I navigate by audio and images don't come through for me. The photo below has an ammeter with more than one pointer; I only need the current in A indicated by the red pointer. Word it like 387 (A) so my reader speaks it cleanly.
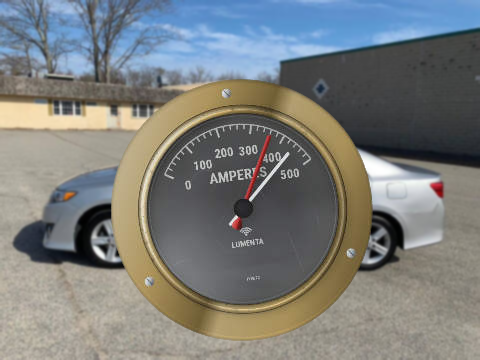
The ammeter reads 360 (A)
